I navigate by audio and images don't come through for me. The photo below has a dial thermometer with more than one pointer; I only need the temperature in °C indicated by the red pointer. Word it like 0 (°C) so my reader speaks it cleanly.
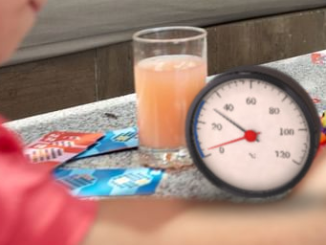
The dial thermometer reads 4 (°C)
